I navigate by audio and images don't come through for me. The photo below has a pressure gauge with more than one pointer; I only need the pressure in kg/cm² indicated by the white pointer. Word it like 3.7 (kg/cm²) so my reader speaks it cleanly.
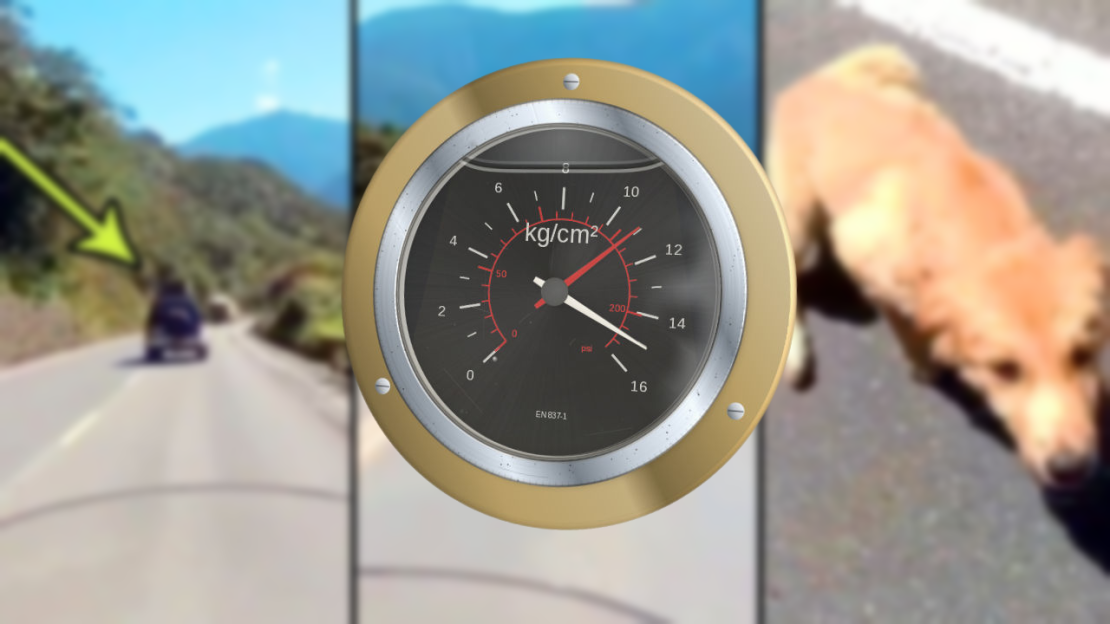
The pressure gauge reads 15 (kg/cm²)
